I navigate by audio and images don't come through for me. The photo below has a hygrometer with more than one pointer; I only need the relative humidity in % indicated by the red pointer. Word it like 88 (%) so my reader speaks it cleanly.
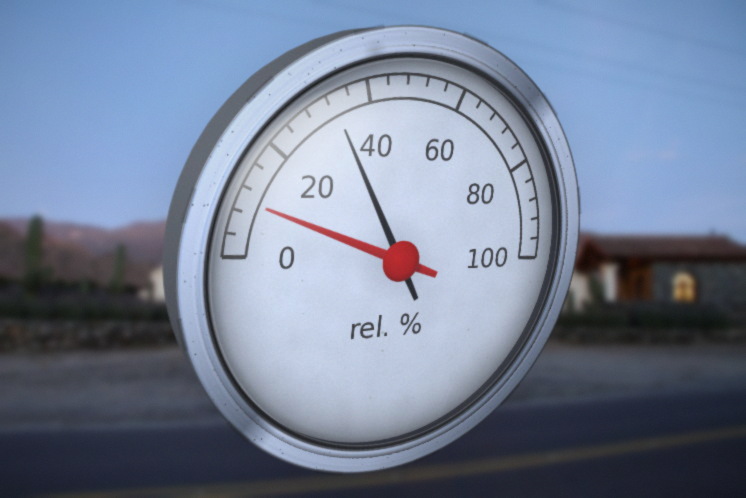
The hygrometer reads 10 (%)
